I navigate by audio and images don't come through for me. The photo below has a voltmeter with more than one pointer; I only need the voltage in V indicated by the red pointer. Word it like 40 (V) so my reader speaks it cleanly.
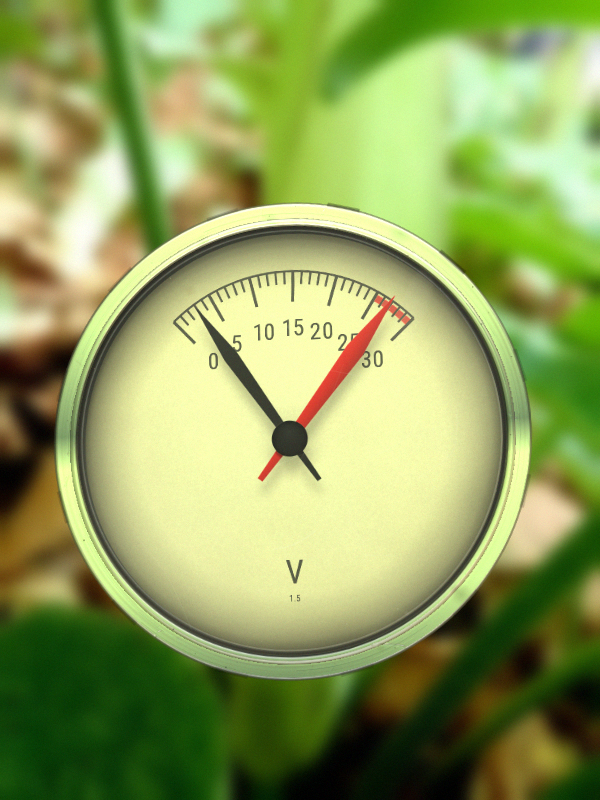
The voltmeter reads 27 (V)
